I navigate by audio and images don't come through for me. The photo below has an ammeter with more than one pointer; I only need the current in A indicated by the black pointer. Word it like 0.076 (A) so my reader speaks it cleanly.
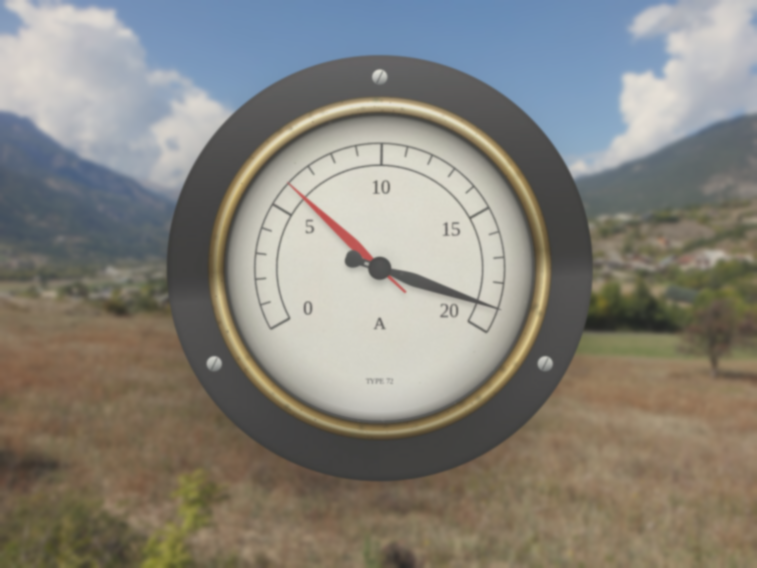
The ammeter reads 19 (A)
